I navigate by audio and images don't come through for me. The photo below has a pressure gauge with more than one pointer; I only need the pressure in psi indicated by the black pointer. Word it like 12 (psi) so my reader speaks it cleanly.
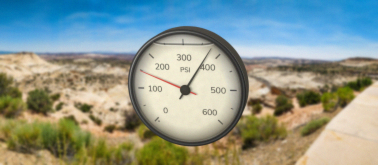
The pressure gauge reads 375 (psi)
